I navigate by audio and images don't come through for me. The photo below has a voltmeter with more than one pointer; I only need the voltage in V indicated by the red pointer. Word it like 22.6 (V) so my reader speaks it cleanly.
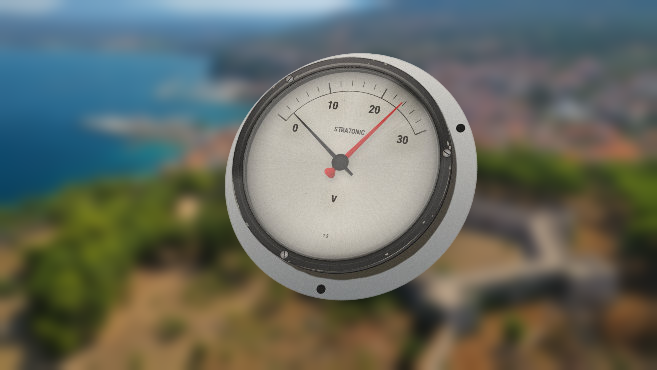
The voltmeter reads 24 (V)
